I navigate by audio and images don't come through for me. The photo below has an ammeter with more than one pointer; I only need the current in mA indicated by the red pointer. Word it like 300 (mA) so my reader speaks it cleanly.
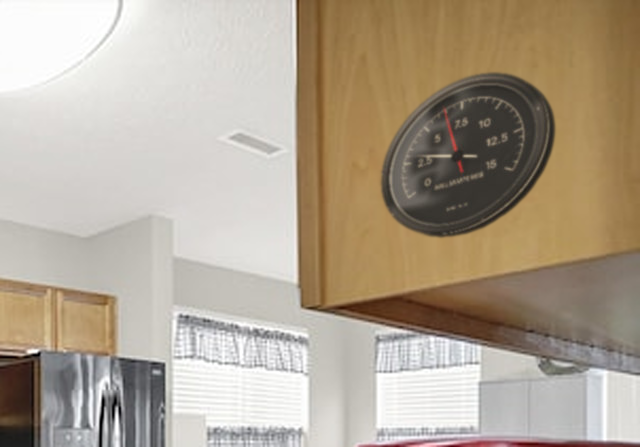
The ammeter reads 6.5 (mA)
